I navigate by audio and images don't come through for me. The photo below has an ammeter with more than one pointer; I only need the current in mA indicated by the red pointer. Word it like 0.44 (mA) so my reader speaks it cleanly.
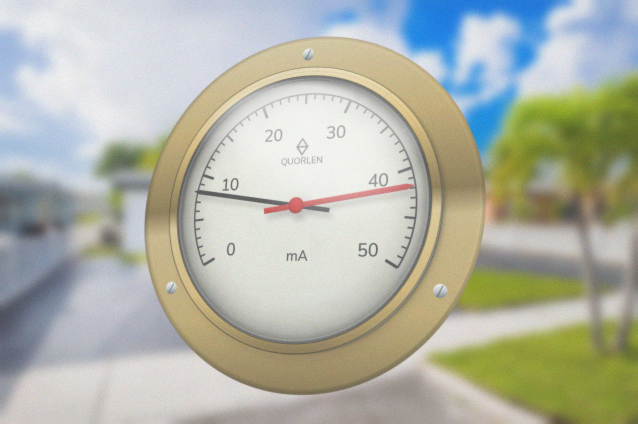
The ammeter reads 42 (mA)
